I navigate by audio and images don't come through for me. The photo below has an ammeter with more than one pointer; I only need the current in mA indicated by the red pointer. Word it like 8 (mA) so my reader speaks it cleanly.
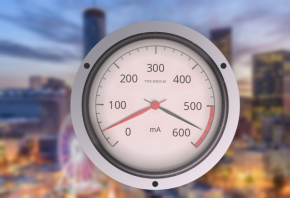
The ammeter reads 40 (mA)
